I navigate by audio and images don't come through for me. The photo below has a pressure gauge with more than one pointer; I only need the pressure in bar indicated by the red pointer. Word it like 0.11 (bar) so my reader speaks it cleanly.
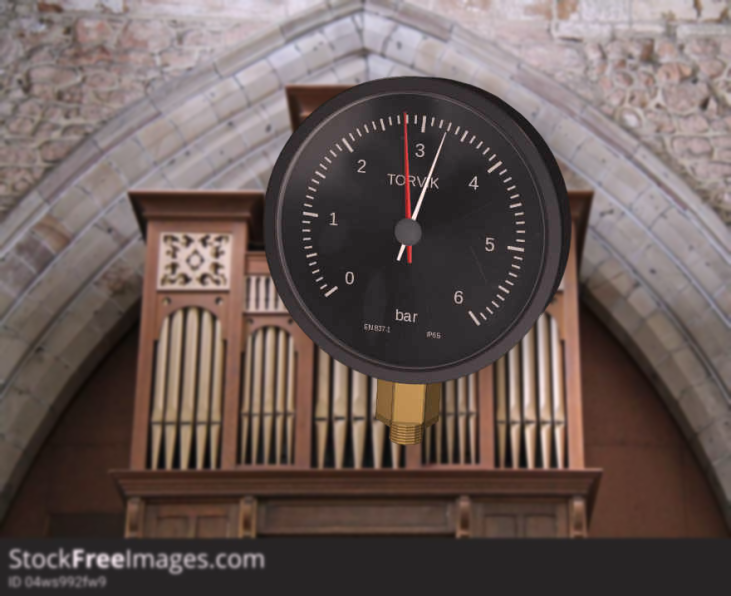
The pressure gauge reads 2.8 (bar)
